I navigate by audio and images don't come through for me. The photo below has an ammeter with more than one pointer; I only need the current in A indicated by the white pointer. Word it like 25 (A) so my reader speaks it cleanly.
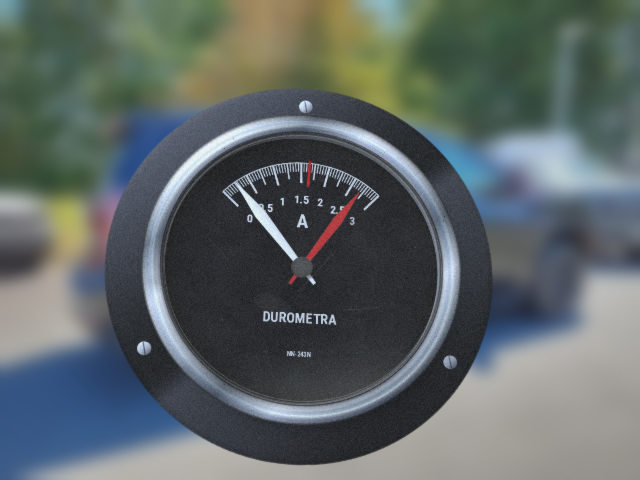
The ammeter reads 0.25 (A)
